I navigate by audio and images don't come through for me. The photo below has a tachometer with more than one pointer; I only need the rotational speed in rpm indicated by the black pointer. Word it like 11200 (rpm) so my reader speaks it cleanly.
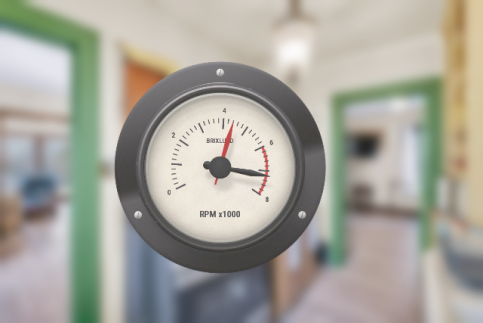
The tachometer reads 7200 (rpm)
